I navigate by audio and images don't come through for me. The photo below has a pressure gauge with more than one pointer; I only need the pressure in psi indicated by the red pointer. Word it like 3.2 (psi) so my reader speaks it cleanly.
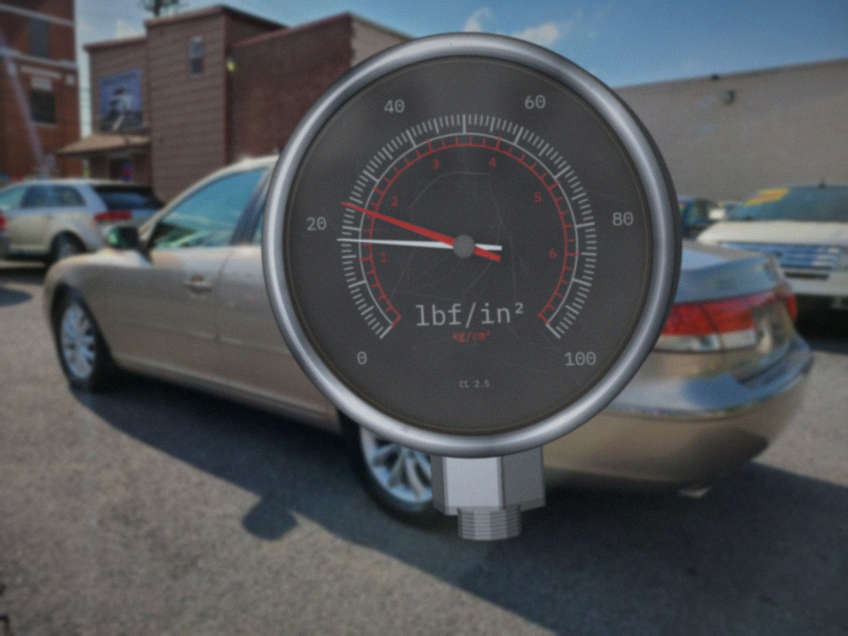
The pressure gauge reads 24 (psi)
